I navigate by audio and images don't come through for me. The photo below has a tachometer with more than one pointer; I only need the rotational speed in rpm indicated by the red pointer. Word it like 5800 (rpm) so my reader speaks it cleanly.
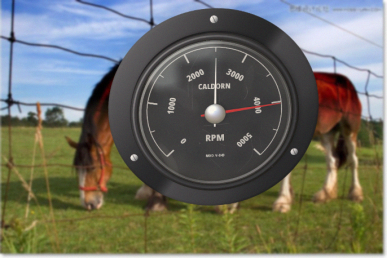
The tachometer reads 4000 (rpm)
